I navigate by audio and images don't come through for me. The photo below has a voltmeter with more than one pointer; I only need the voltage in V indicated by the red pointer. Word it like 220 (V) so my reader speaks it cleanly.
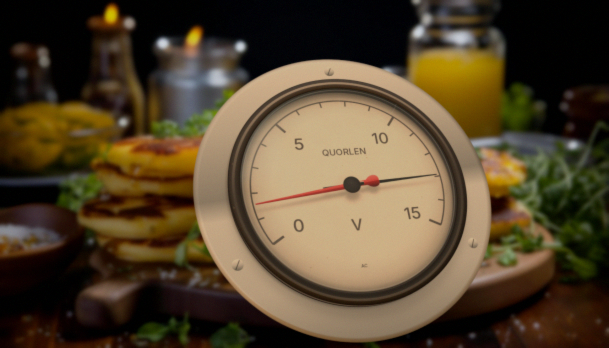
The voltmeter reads 1.5 (V)
